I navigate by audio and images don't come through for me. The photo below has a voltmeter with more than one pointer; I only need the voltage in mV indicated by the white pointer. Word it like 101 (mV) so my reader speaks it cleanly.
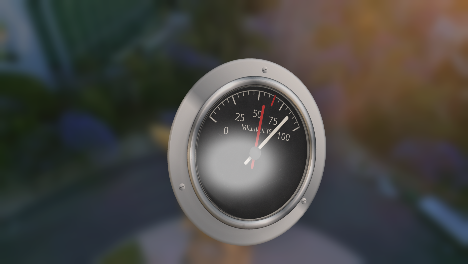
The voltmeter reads 85 (mV)
